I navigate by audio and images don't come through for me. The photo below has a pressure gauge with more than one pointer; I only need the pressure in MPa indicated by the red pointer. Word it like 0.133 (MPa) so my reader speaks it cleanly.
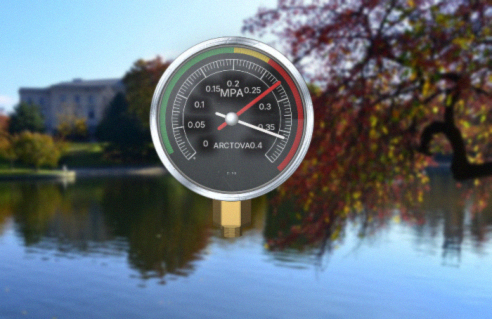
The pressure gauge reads 0.275 (MPa)
